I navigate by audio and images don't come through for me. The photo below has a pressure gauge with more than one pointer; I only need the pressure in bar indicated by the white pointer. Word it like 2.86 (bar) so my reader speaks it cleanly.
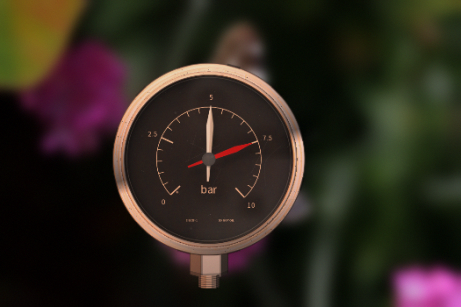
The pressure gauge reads 5 (bar)
